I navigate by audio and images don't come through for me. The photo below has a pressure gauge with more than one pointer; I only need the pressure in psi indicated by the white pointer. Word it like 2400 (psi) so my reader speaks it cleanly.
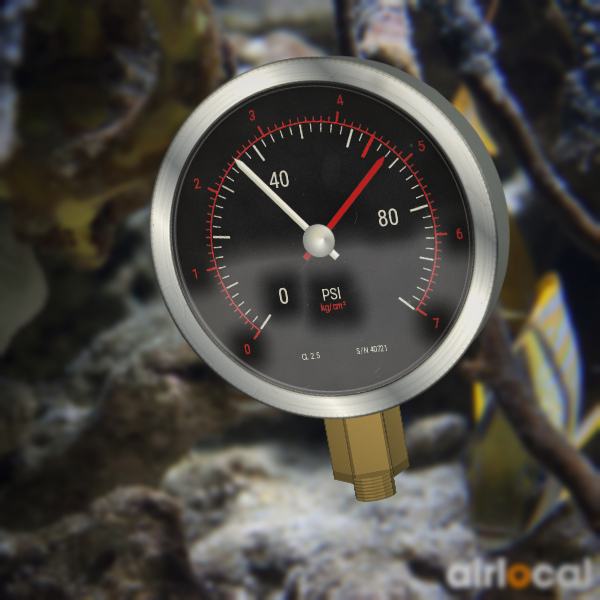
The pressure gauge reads 36 (psi)
